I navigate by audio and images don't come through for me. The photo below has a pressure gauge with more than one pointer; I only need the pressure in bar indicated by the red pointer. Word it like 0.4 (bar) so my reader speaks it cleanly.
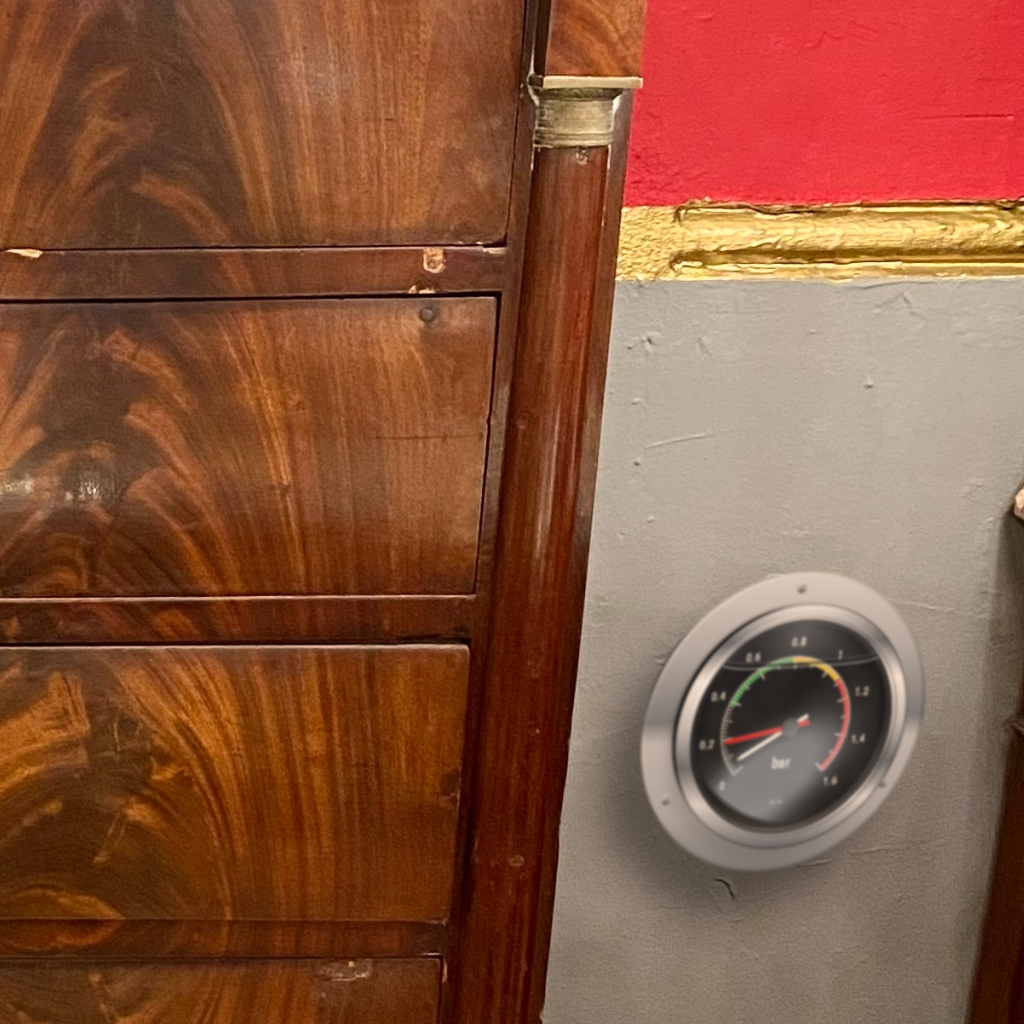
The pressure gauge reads 0.2 (bar)
